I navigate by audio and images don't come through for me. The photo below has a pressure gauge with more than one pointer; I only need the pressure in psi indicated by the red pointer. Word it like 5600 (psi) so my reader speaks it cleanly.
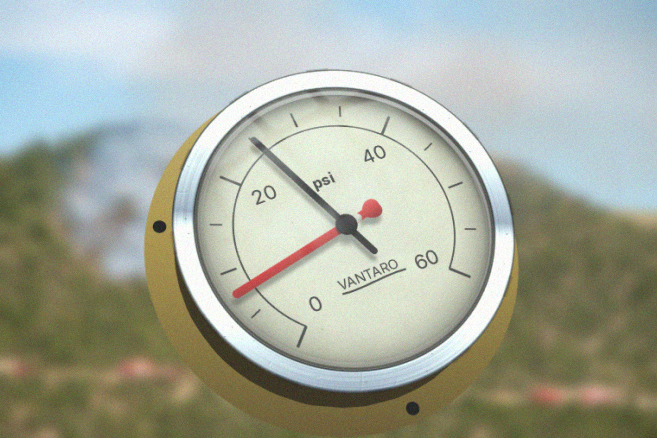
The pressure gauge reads 7.5 (psi)
